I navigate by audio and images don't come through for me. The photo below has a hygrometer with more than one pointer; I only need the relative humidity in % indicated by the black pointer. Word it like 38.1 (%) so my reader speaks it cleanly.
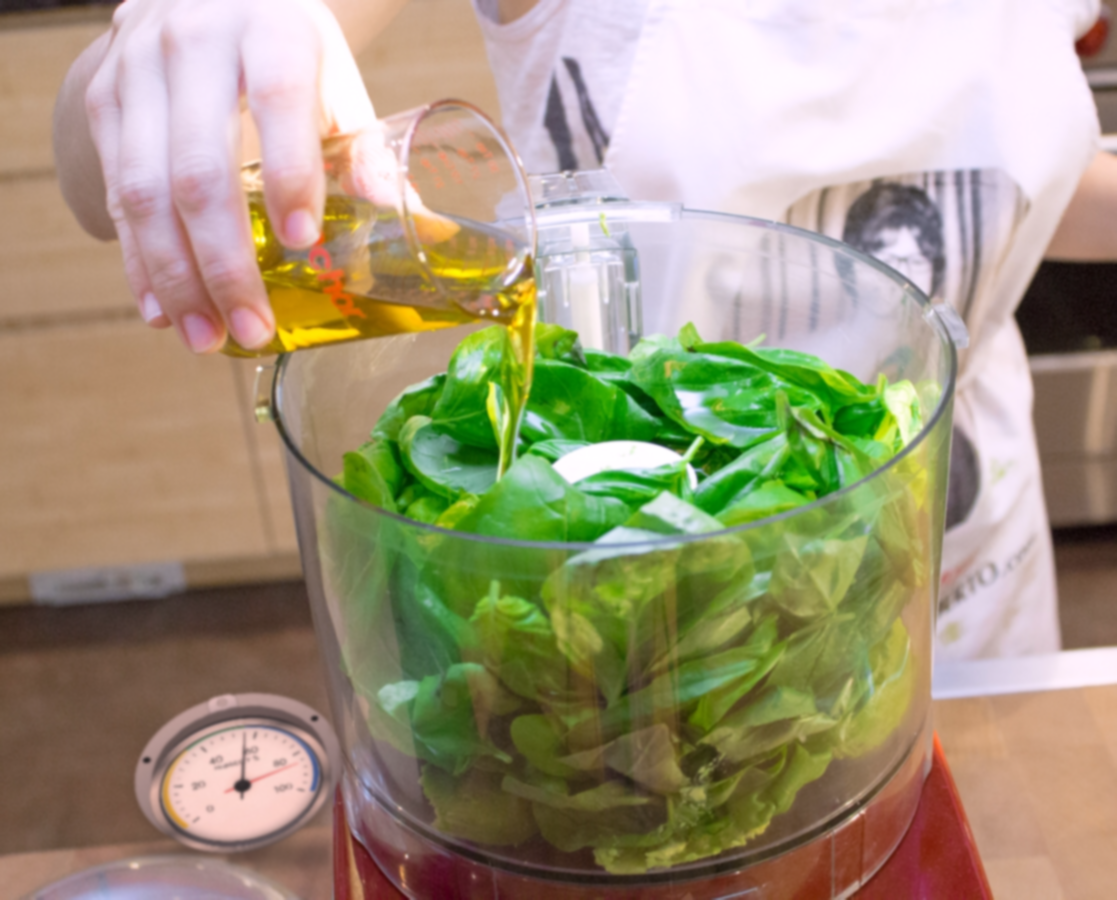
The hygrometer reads 56 (%)
